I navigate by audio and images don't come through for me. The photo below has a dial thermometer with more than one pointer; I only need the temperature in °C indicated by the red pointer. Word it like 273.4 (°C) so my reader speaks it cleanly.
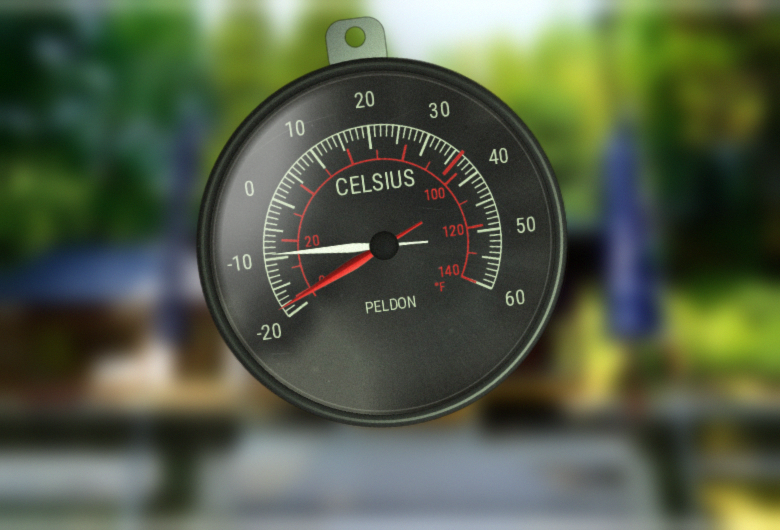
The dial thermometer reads -18 (°C)
